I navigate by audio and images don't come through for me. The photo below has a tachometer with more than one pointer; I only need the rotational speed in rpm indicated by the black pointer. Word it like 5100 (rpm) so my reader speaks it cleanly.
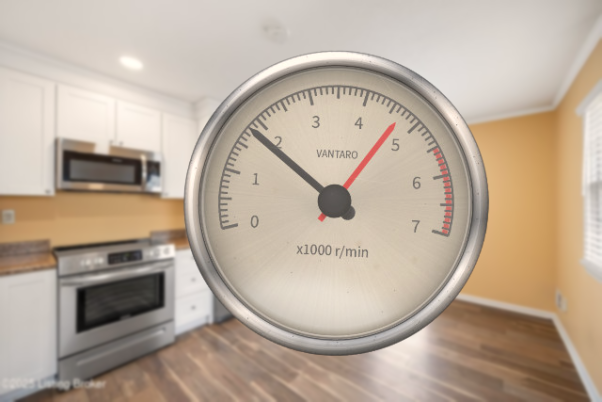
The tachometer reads 1800 (rpm)
